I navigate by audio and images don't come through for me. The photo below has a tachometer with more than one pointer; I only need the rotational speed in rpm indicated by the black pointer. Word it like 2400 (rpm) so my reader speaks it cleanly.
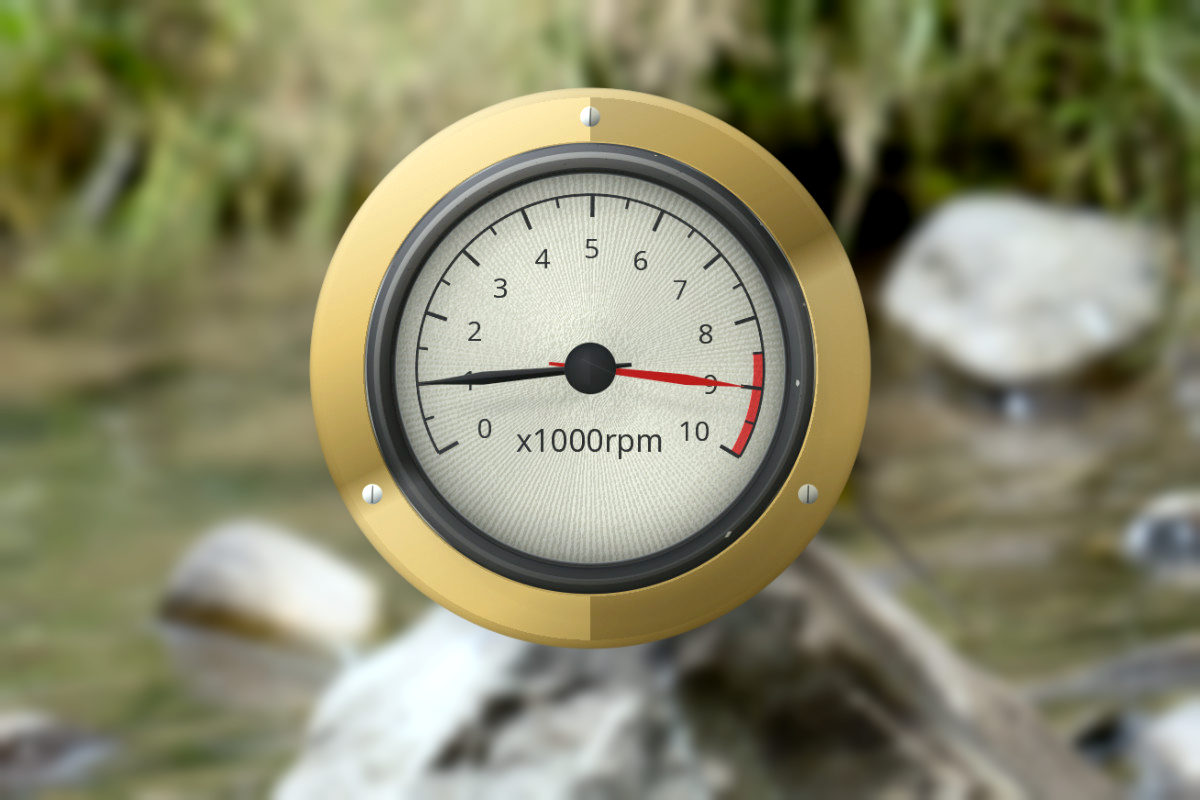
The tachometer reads 1000 (rpm)
